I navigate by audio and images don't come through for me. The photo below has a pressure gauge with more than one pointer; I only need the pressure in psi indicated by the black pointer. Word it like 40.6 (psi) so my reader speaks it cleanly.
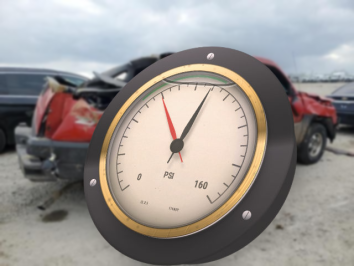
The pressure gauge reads 90 (psi)
